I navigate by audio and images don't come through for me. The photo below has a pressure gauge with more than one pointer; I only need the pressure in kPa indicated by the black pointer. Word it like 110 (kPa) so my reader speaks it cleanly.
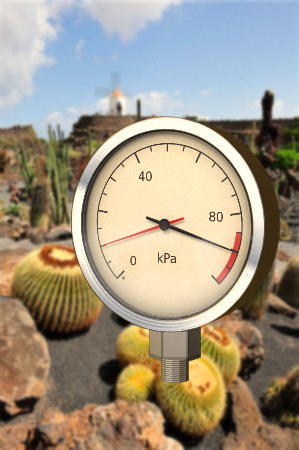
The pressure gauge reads 90 (kPa)
